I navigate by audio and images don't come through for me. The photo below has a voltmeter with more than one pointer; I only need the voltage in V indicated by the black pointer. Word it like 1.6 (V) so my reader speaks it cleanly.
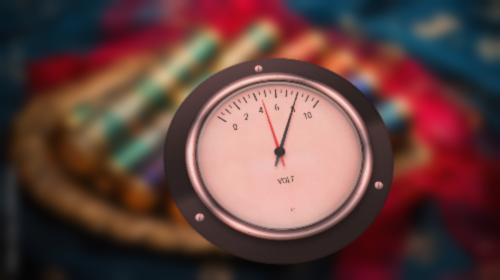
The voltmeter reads 8 (V)
